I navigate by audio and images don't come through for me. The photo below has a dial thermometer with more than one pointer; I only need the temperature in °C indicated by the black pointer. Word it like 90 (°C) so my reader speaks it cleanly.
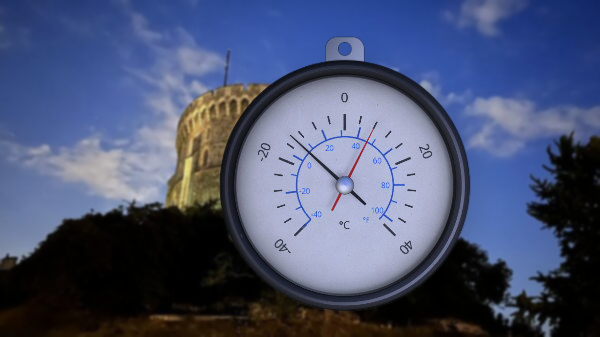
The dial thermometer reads -14 (°C)
